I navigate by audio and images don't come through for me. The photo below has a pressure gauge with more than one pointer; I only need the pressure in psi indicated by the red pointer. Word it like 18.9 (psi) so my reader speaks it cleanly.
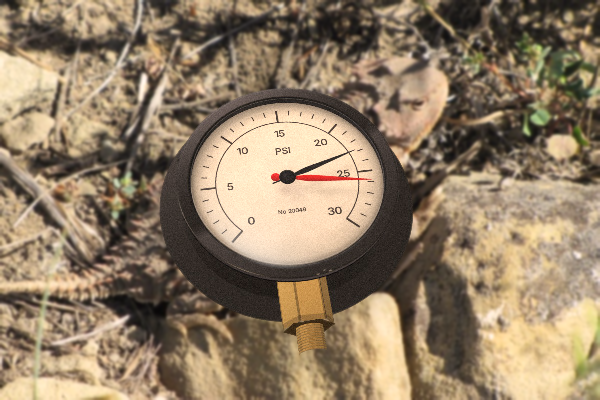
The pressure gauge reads 26 (psi)
